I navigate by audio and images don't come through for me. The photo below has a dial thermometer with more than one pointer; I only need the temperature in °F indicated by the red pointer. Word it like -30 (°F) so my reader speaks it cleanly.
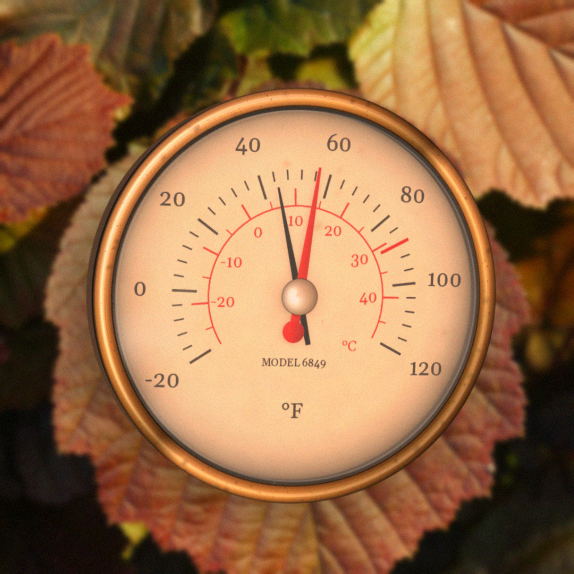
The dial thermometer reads 56 (°F)
